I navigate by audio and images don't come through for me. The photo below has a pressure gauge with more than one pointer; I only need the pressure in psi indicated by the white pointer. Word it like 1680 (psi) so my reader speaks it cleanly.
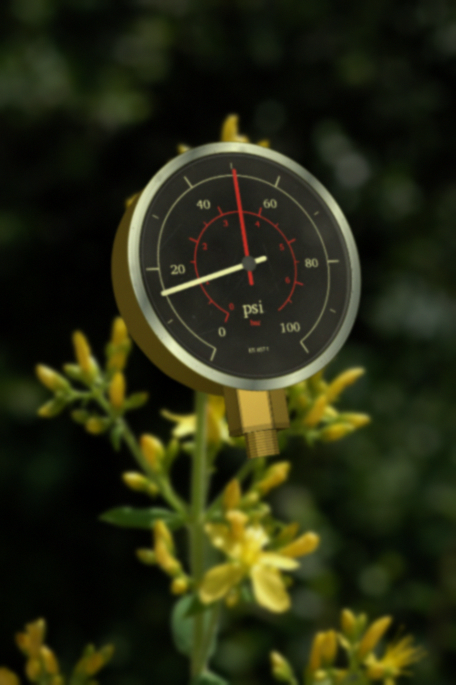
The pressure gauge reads 15 (psi)
